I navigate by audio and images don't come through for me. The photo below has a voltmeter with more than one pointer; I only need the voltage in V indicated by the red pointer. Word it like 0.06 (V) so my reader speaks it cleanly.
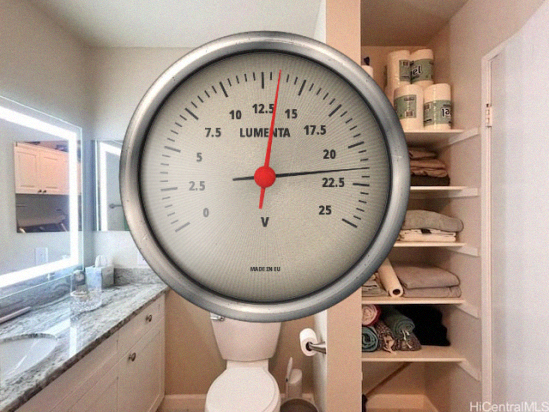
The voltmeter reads 13.5 (V)
